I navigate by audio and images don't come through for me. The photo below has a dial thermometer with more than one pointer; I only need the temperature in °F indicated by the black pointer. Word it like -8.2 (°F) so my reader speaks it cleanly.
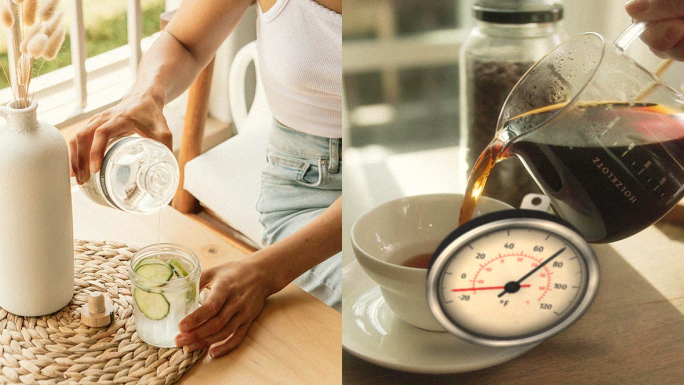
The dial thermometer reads 70 (°F)
